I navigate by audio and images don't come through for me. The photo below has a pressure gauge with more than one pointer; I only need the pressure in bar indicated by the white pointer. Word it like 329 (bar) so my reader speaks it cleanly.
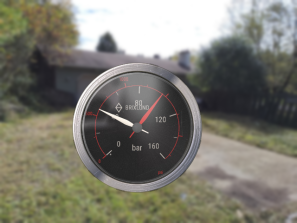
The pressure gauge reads 40 (bar)
